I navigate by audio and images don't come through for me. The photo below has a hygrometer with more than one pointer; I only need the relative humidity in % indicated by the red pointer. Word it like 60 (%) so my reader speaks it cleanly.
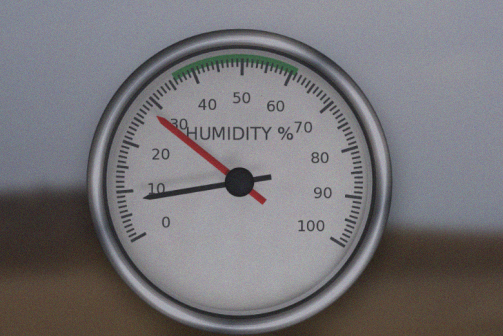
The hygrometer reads 28 (%)
